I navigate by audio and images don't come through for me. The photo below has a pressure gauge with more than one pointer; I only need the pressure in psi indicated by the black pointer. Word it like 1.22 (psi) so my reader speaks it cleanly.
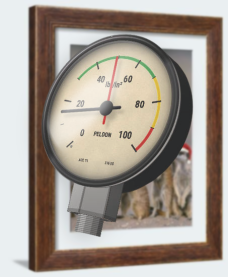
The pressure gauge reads 15 (psi)
